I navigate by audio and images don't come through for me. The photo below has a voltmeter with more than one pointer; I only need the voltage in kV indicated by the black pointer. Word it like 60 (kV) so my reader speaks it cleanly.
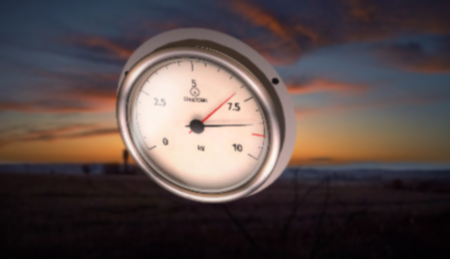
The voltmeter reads 8.5 (kV)
